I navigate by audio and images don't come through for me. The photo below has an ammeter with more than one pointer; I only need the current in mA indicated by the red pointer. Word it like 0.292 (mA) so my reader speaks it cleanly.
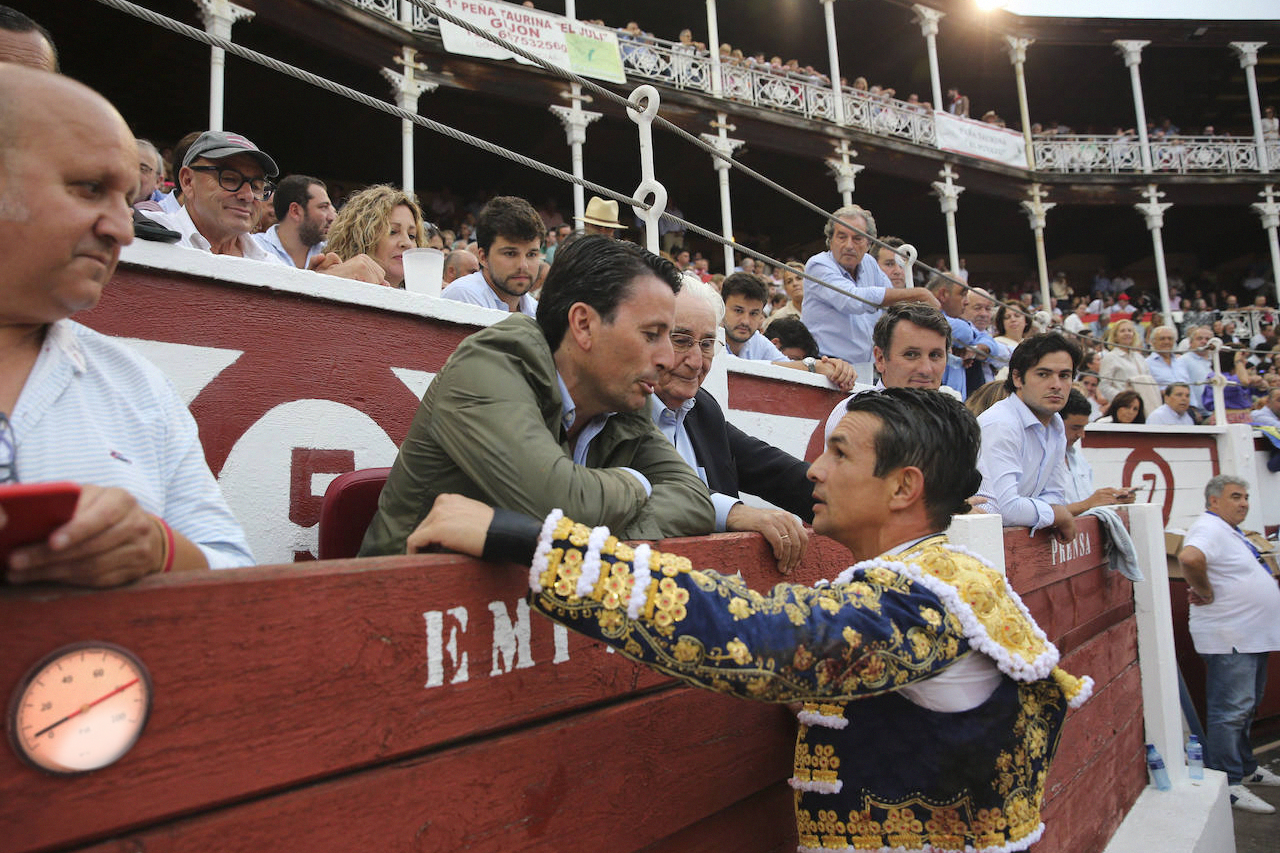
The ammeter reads 80 (mA)
